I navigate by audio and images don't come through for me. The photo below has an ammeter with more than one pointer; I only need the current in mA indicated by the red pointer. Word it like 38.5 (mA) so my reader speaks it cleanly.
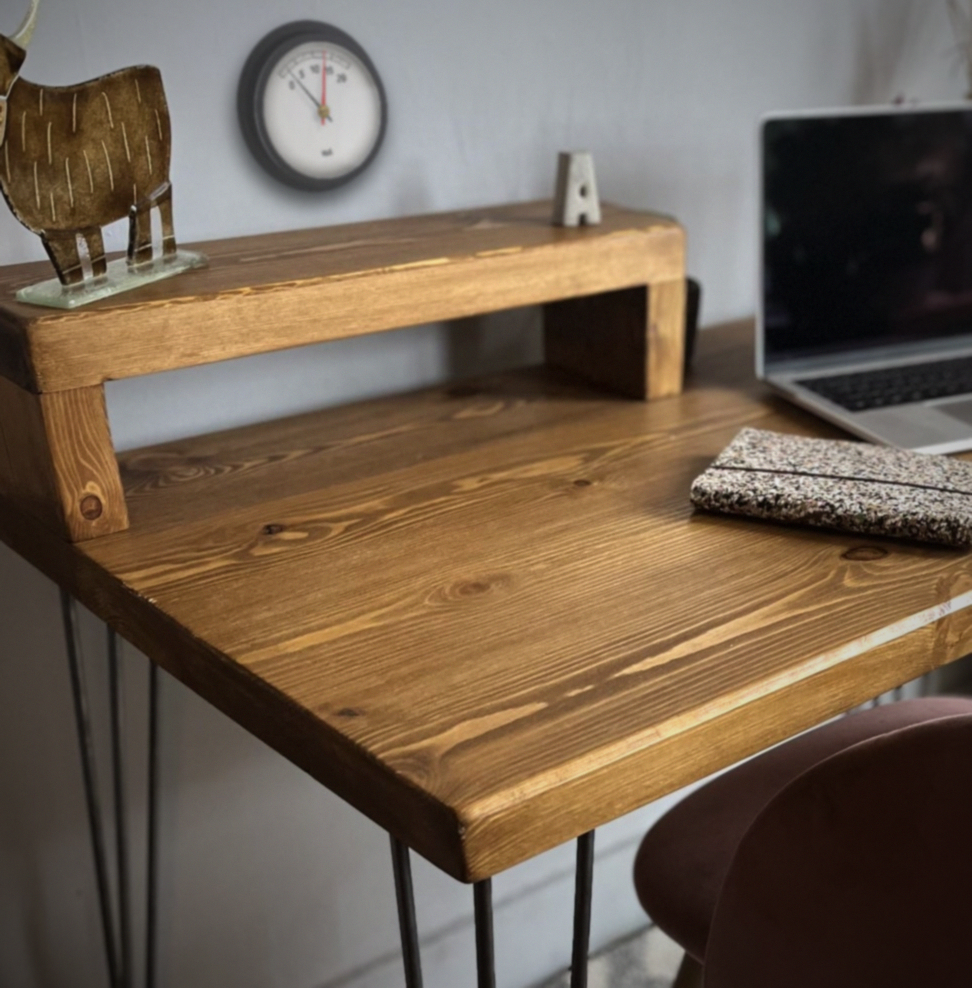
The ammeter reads 12.5 (mA)
